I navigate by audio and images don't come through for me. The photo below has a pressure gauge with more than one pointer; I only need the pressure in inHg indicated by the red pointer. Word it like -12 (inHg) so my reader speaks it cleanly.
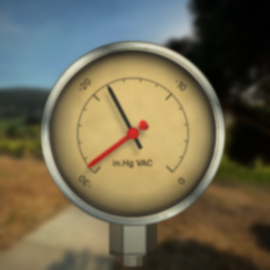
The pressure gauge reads -29 (inHg)
